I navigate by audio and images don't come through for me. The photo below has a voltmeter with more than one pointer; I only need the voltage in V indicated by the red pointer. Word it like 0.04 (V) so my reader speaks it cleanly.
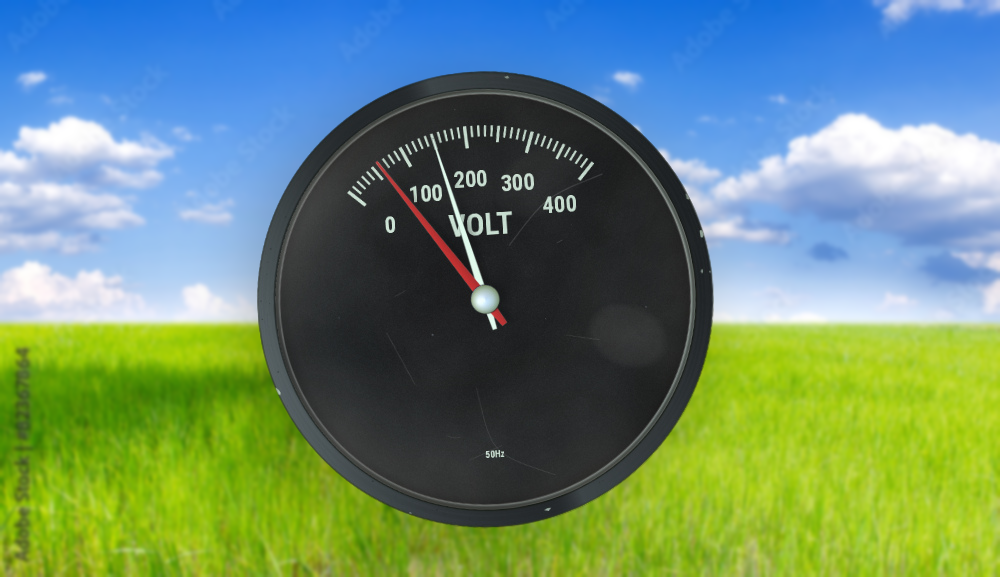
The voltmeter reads 60 (V)
